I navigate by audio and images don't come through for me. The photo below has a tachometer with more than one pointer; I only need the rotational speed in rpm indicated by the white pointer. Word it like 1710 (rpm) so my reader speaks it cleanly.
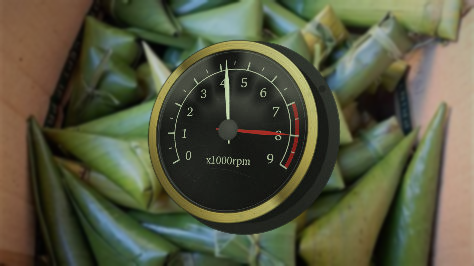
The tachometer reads 4250 (rpm)
